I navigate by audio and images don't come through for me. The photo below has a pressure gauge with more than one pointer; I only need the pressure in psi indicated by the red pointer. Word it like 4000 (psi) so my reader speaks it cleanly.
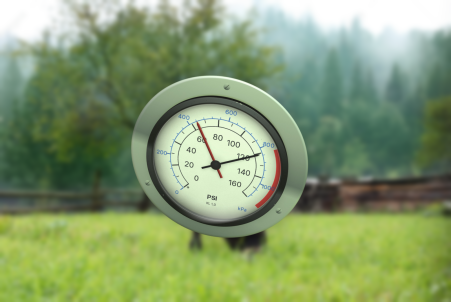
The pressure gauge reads 65 (psi)
